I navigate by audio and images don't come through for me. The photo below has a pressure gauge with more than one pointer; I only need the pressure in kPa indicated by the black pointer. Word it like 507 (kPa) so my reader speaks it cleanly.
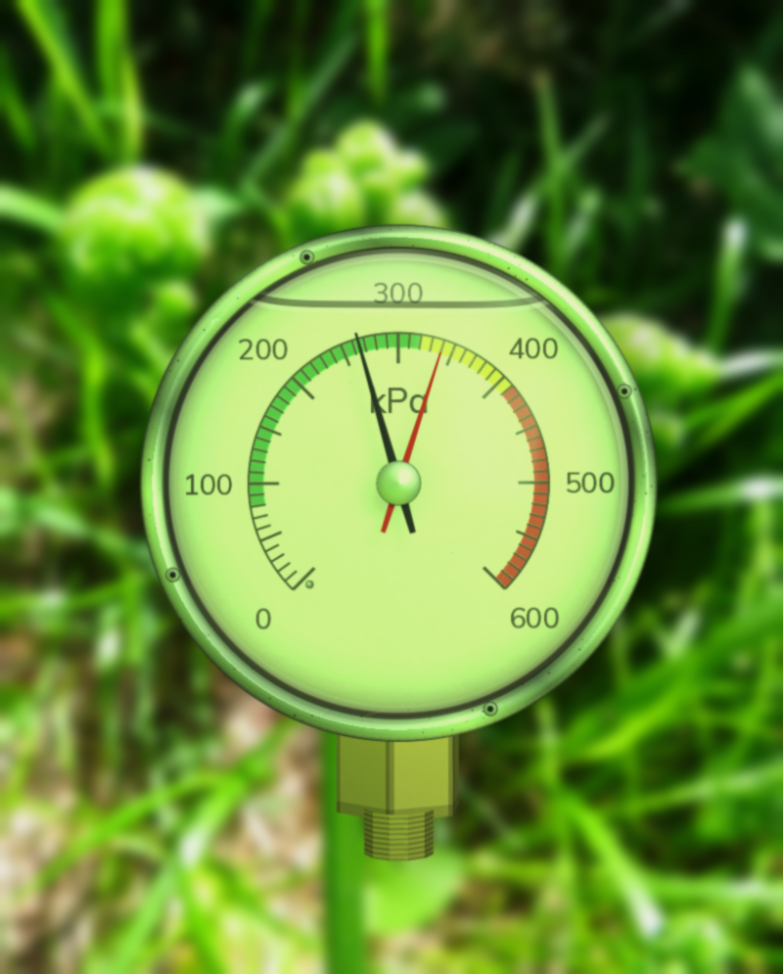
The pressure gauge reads 265 (kPa)
